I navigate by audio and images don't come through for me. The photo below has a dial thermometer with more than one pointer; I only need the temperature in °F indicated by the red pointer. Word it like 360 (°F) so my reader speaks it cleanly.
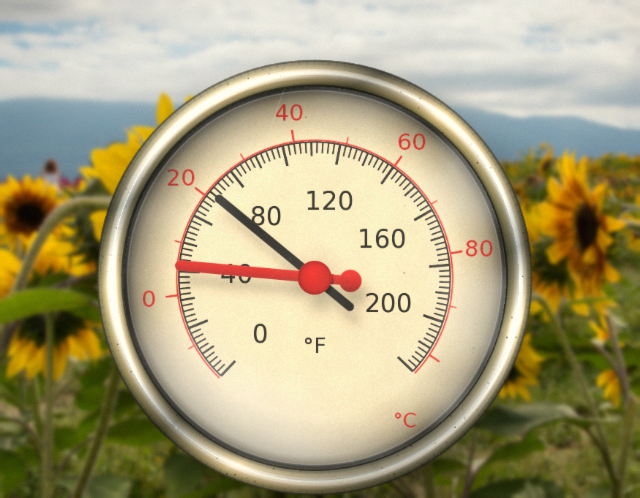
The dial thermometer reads 42 (°F)
